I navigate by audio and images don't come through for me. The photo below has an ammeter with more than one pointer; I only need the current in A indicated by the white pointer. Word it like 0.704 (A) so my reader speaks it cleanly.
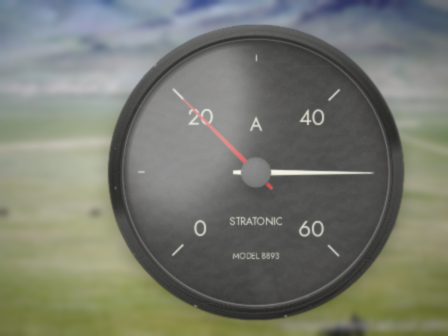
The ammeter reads 50 (A)
